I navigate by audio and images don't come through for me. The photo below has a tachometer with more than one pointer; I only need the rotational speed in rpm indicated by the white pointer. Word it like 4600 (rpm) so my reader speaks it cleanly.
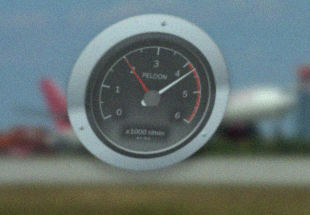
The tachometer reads 4250 (rpm)
